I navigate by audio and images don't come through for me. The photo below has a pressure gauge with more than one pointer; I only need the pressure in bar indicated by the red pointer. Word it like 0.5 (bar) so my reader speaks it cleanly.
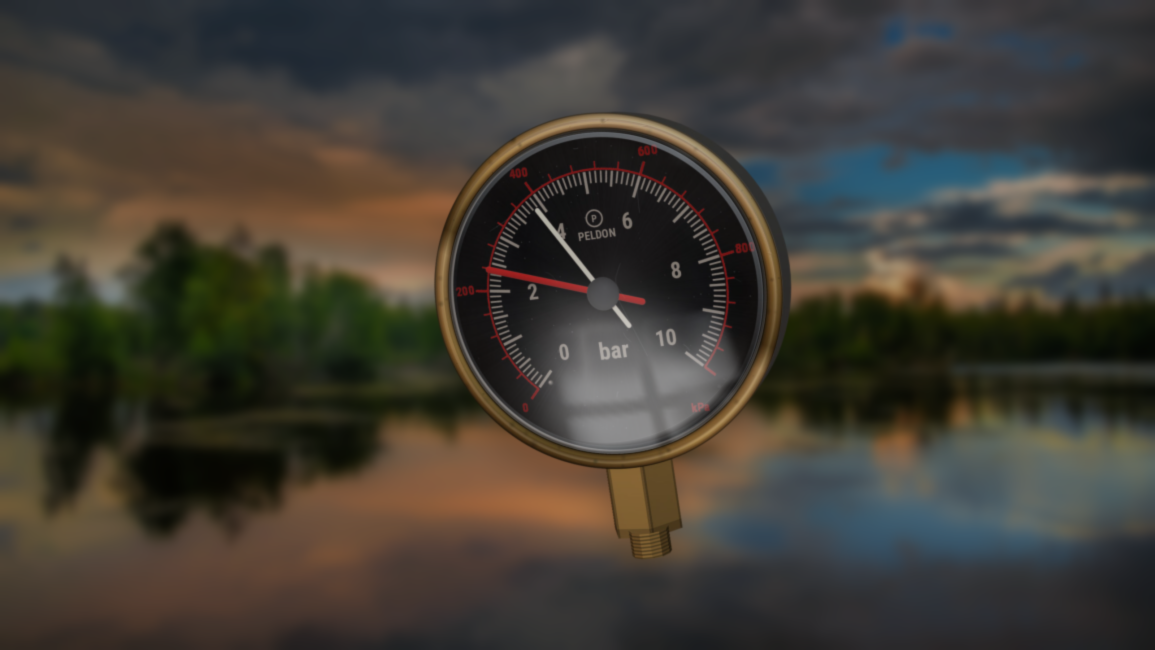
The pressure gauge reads 2.4 (bar)
